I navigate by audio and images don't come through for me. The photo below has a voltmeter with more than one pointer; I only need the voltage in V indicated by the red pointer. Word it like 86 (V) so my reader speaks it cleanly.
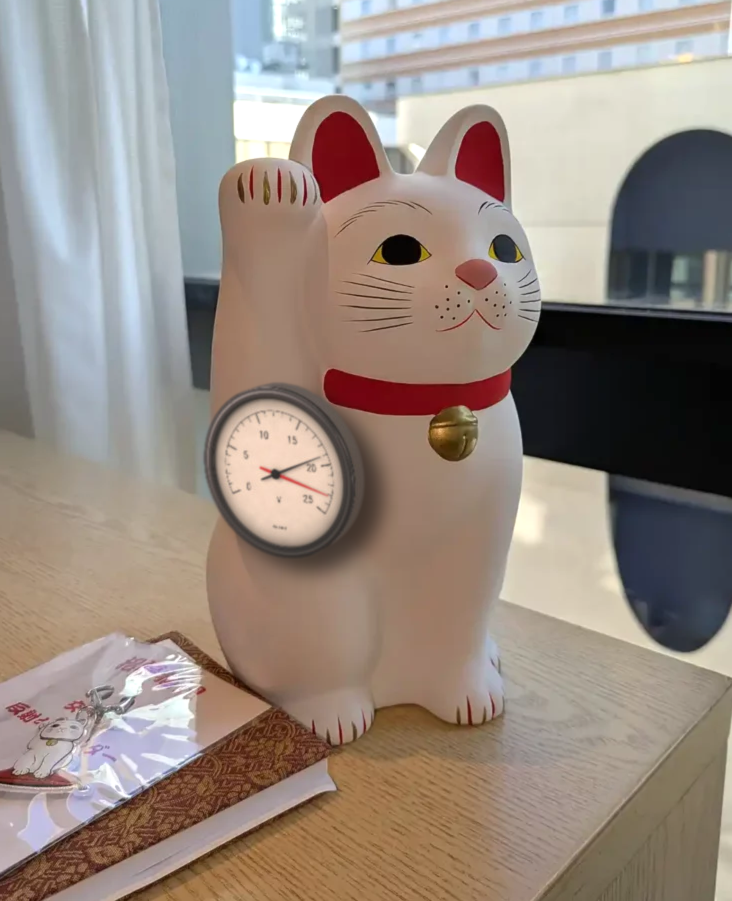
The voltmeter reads 23 (V)
